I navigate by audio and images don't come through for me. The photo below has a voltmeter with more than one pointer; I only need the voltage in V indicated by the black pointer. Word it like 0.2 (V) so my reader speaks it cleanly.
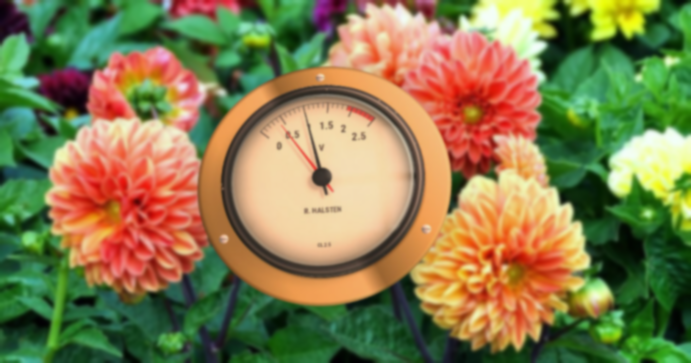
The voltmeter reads 1 (V)
